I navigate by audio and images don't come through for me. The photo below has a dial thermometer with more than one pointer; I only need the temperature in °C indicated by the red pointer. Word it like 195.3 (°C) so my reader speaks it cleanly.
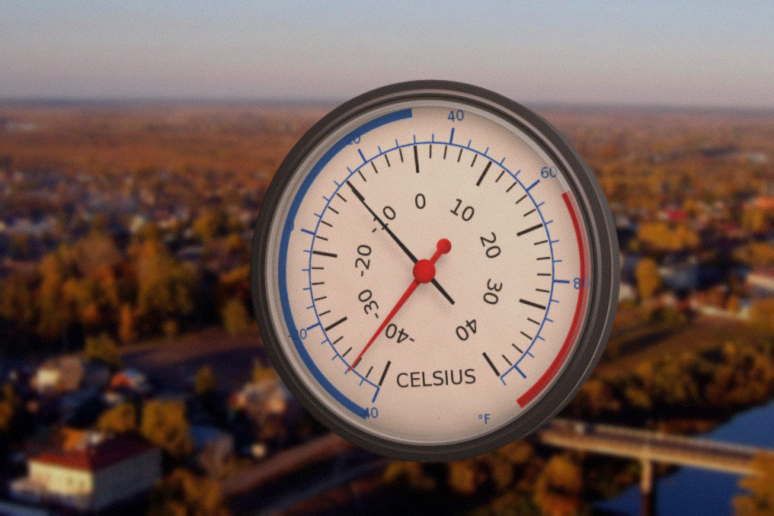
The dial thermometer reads -36 (°C)
